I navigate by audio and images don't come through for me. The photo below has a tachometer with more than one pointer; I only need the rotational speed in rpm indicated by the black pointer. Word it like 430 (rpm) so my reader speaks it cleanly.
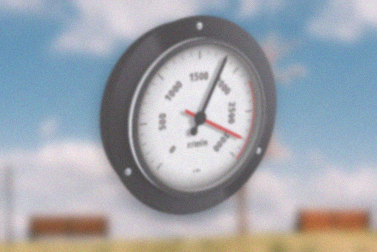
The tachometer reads 1800 (rpm)
